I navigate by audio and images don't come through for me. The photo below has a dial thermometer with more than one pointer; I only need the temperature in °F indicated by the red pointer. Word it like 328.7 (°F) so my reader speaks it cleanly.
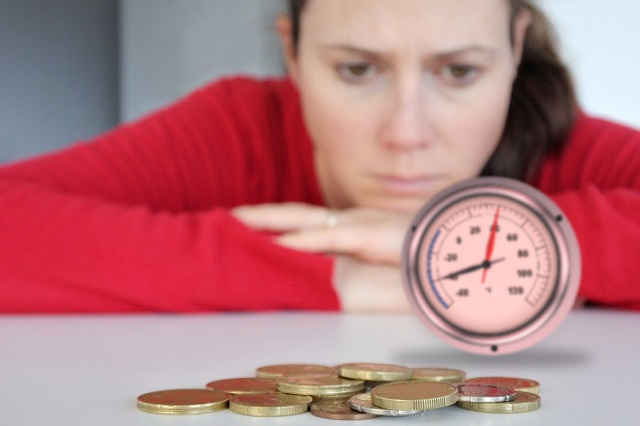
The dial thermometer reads 40 (°F)
